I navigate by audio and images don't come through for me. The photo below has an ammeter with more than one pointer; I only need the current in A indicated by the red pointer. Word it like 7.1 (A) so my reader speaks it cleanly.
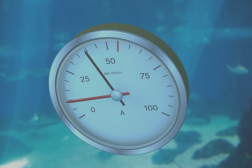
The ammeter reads 10 (A)
